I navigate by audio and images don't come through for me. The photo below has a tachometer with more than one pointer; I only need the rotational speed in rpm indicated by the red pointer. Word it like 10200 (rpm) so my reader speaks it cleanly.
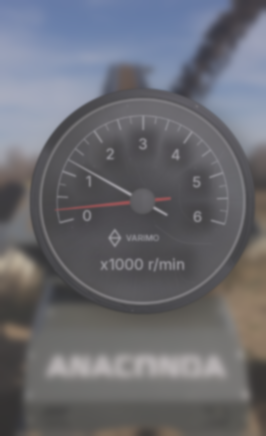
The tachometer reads 250 (rpm)
